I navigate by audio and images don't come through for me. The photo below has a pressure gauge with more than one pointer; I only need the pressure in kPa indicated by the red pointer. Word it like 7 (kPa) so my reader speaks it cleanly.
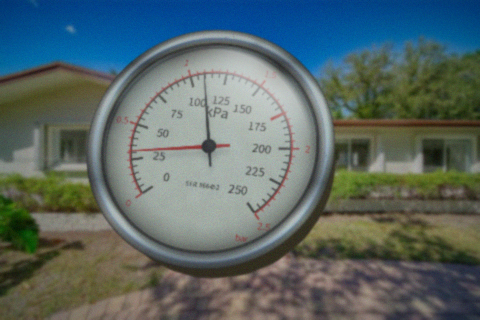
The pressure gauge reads 30 (kPa)
